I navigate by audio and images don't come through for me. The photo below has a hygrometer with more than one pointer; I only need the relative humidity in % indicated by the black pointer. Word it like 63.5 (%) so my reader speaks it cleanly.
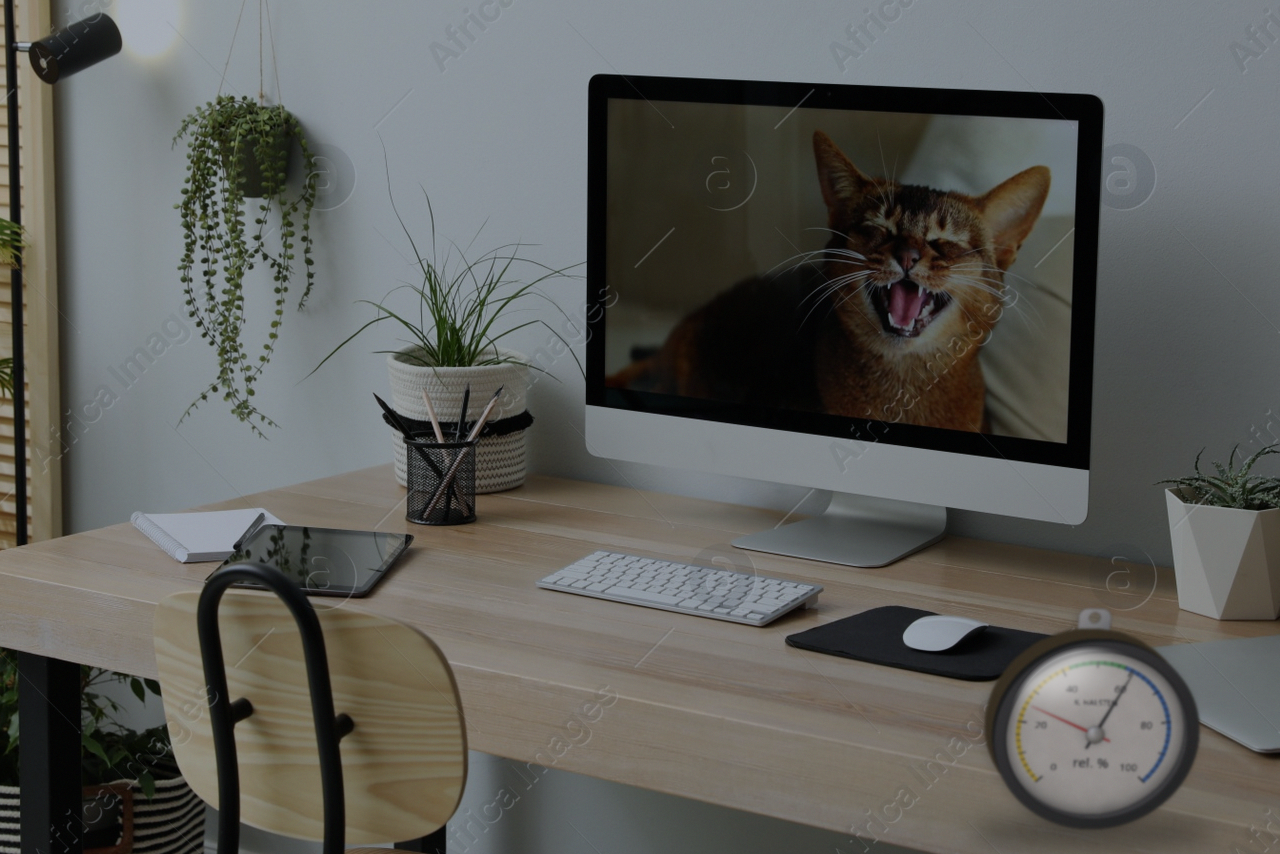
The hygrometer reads 60 (%)
